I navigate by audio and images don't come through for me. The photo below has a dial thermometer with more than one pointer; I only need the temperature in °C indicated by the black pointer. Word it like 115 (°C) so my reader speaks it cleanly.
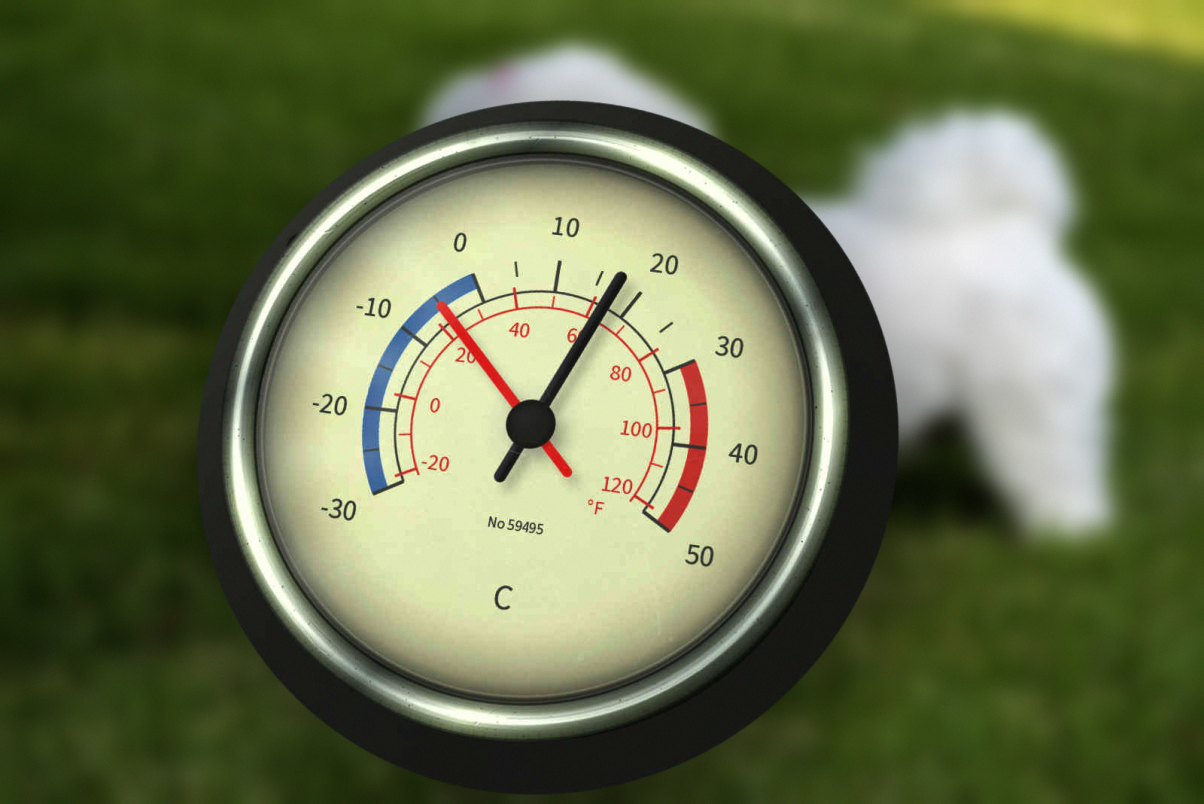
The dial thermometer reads 17.5 (°C)
